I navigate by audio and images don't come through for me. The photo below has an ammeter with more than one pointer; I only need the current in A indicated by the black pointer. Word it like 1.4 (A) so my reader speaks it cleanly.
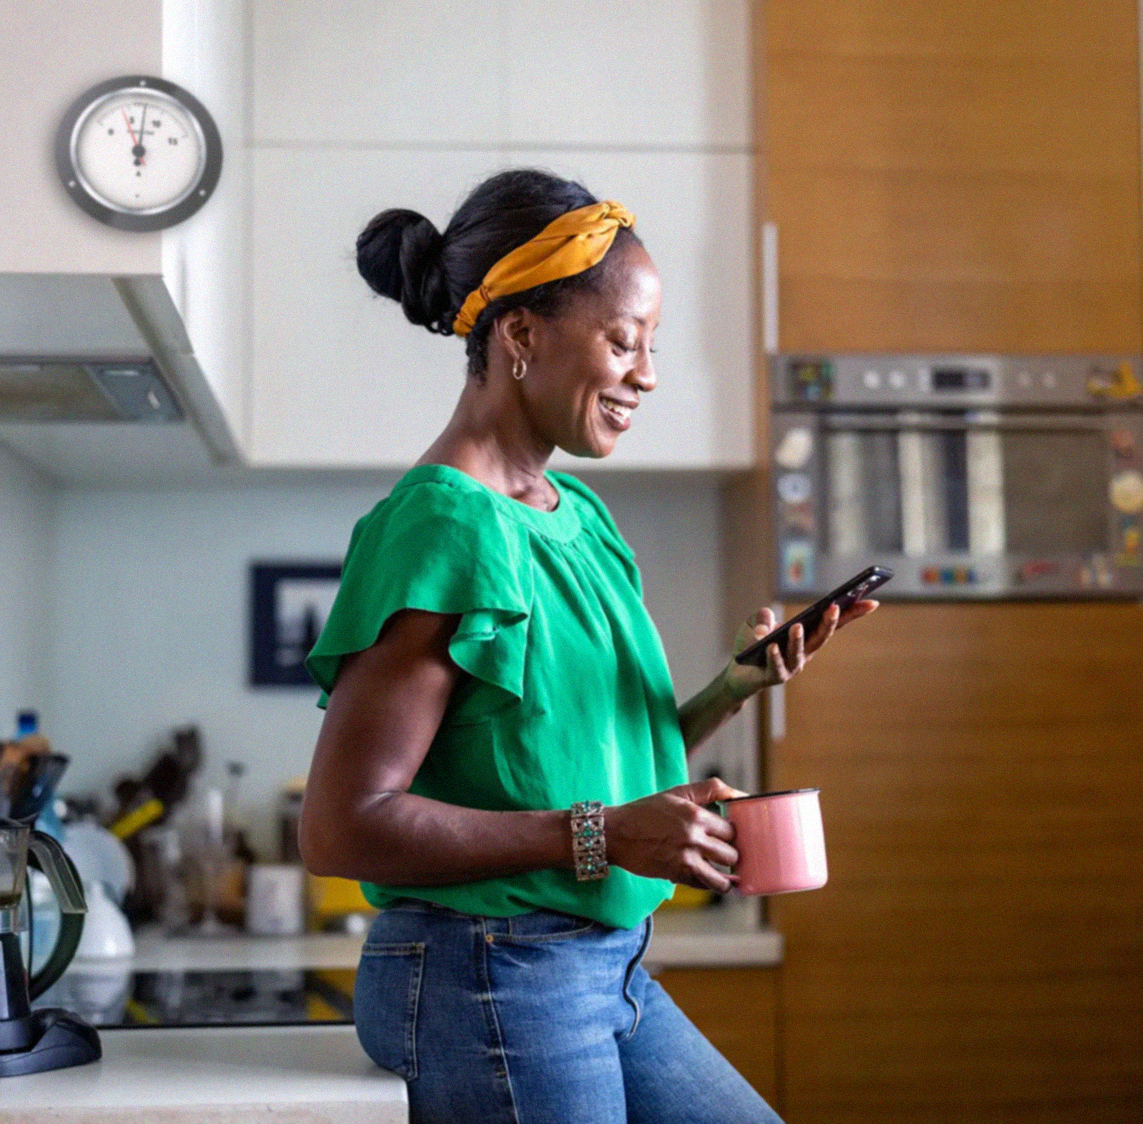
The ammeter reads 7.5 (A)
